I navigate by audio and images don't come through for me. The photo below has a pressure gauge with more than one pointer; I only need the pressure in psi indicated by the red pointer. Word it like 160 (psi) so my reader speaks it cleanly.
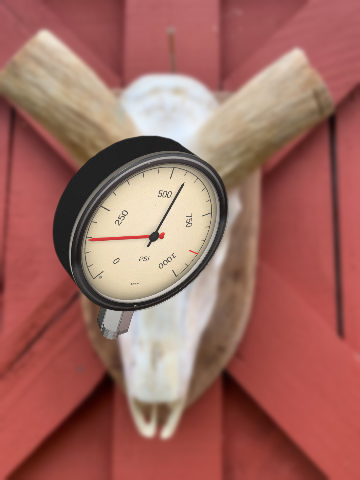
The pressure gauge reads 150 (psi)
